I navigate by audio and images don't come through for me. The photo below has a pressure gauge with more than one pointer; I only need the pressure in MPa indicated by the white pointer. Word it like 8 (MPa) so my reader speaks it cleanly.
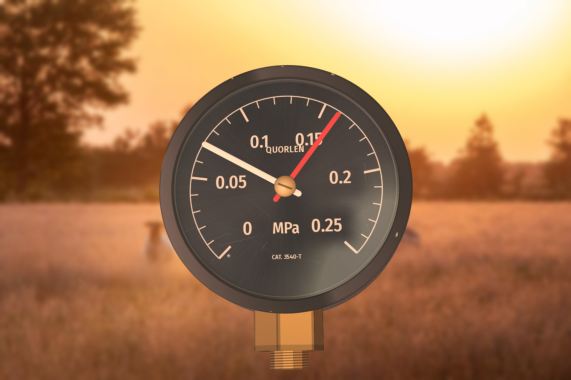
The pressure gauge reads 0.07 (MPa)
